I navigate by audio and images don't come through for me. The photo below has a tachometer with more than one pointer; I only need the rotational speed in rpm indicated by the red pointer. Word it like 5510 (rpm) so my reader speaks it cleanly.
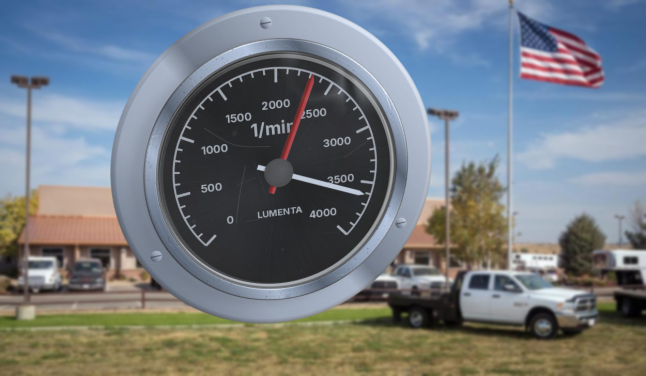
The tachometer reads 2300 (rpm)
